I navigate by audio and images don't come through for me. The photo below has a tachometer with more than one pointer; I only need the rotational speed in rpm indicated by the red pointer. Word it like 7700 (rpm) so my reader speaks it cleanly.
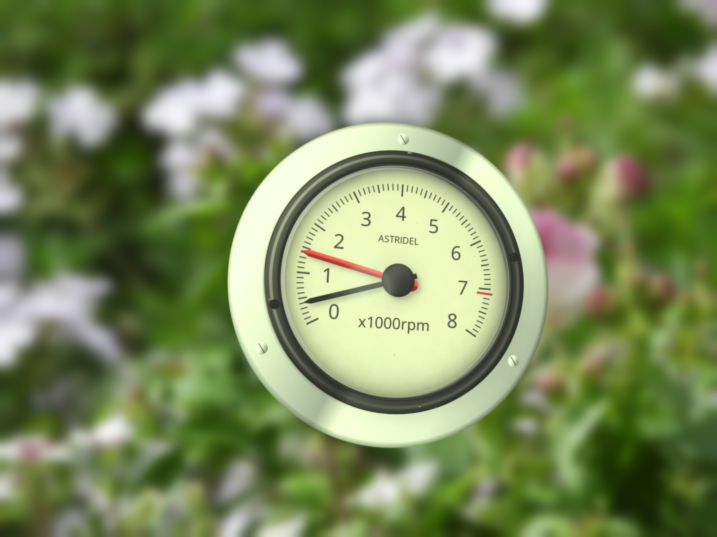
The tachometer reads 1400 (rpm)
